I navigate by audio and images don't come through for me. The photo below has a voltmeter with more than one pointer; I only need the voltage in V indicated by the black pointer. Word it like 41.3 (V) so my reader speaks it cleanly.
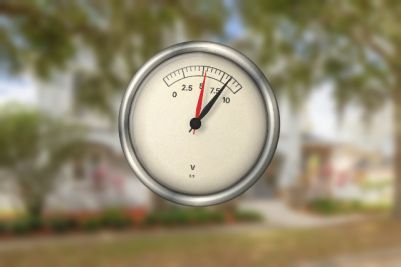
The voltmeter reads 8.5 (V)
